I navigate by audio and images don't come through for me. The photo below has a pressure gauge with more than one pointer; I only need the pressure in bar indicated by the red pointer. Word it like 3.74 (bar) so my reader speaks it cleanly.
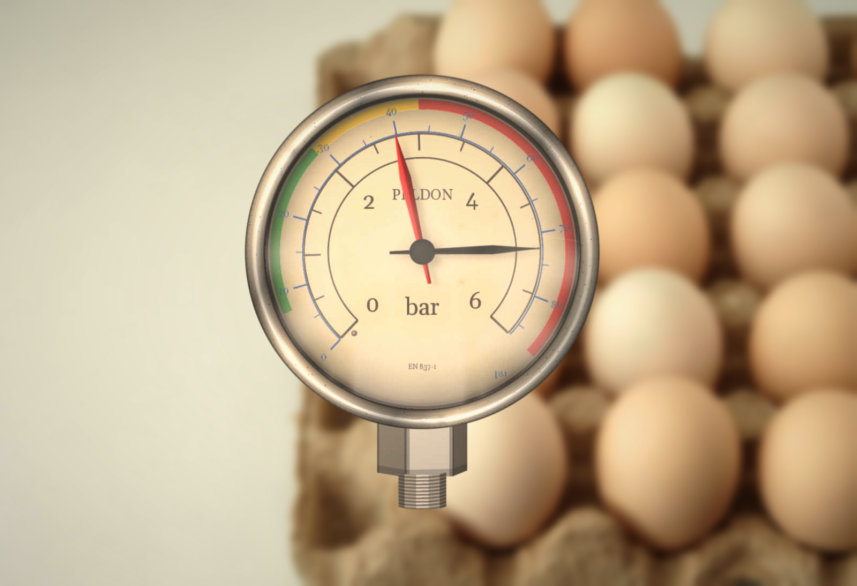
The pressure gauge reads 2.75 (bar)
